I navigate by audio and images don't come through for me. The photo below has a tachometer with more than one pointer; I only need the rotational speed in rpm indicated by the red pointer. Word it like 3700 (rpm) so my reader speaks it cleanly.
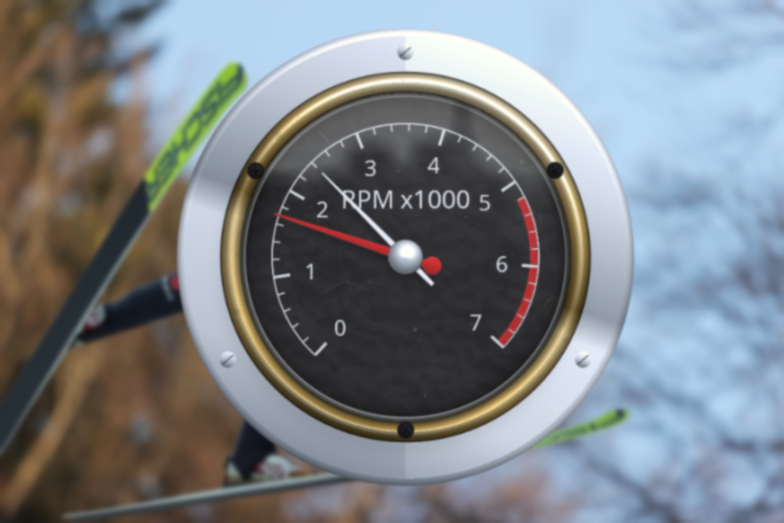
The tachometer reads 1700 (rpm)
